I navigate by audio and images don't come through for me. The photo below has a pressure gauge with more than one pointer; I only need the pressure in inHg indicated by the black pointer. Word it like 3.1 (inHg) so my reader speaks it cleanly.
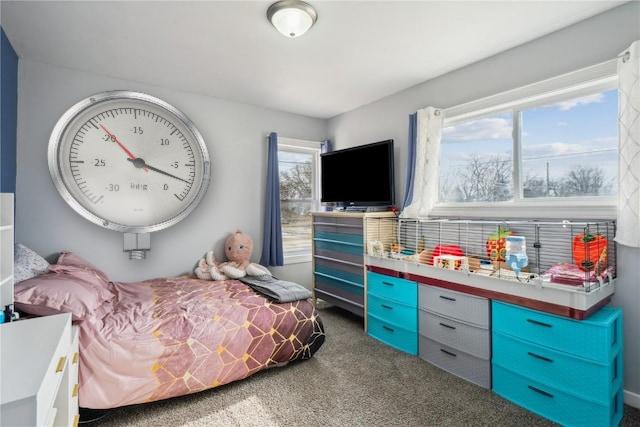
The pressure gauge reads -2.5 (inHg)
